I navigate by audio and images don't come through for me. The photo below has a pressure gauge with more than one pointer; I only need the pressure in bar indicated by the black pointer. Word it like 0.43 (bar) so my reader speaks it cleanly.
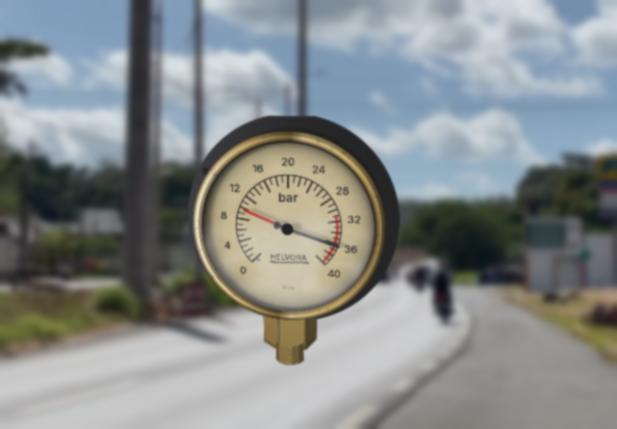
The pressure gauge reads 36 (bar)
